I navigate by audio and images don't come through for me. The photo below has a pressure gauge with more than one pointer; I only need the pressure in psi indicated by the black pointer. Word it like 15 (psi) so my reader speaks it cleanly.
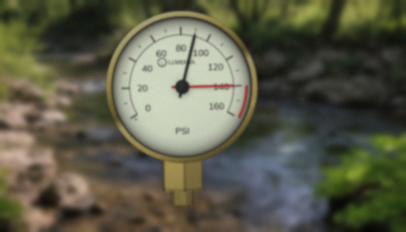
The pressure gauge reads 90 (psi)
